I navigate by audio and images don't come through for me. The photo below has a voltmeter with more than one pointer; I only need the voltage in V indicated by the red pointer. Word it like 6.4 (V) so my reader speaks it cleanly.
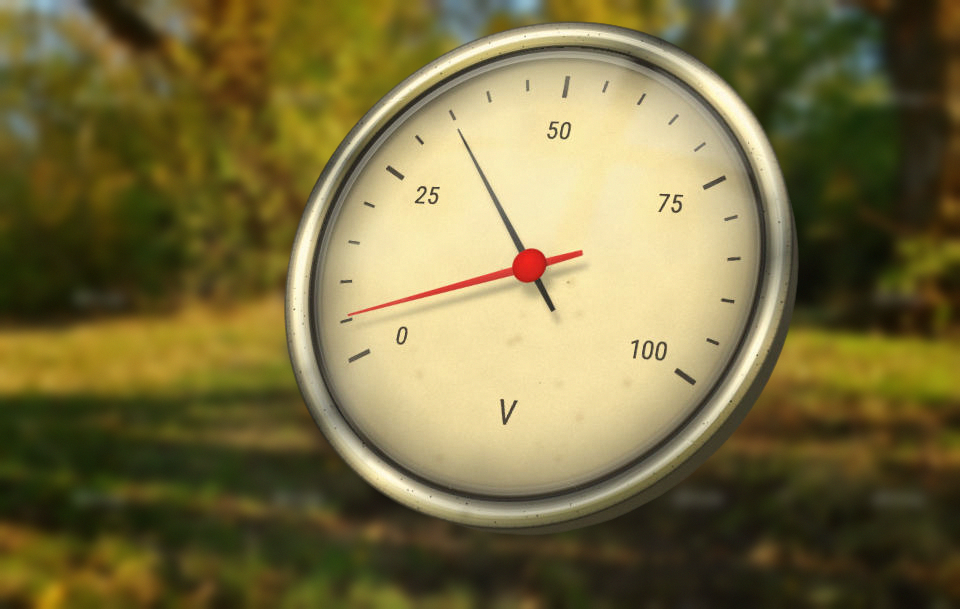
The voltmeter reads 5 (V)
